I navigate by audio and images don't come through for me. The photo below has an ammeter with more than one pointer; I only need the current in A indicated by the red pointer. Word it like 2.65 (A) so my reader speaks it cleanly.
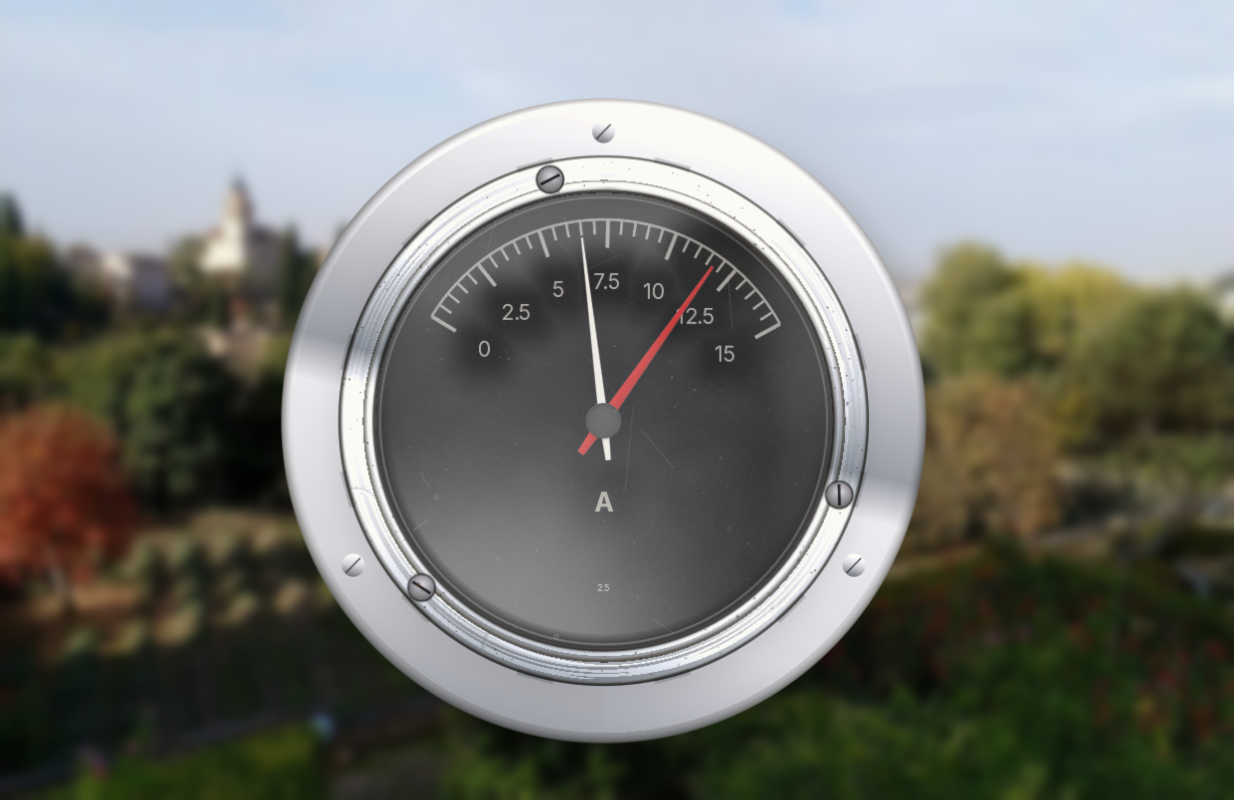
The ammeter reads 11.75 (A)
